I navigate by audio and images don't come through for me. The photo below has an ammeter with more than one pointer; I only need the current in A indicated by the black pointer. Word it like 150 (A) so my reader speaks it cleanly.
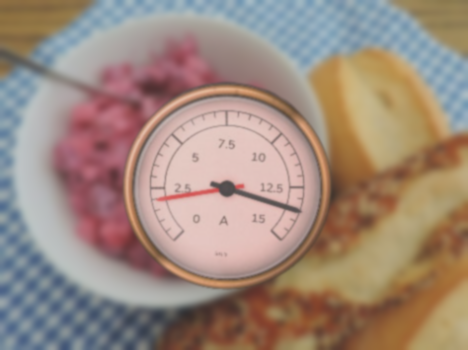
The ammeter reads 13.5 (A)
